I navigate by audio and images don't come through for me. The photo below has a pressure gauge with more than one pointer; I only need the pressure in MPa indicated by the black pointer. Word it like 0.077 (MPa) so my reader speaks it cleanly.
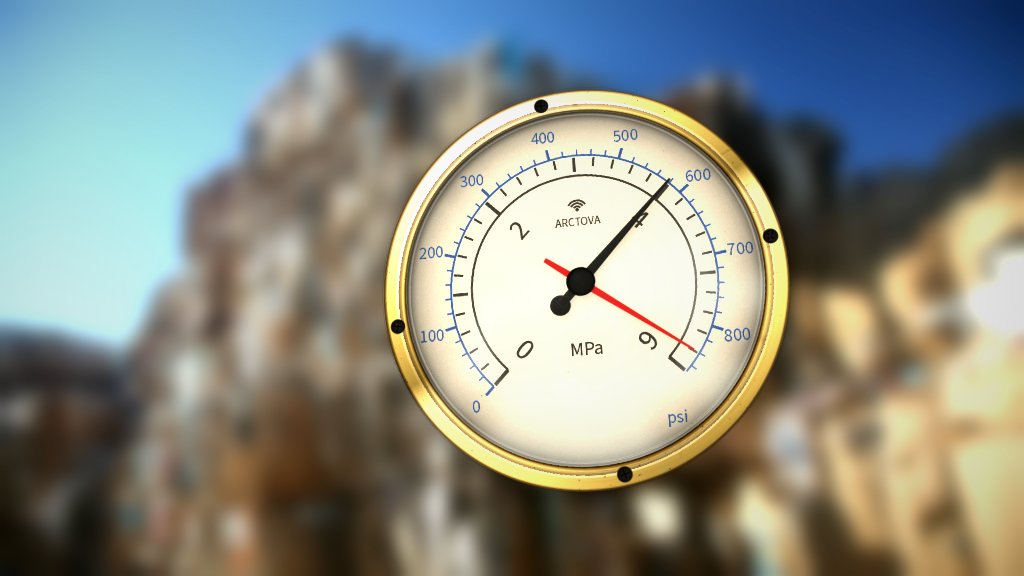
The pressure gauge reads 4 (MPa)
